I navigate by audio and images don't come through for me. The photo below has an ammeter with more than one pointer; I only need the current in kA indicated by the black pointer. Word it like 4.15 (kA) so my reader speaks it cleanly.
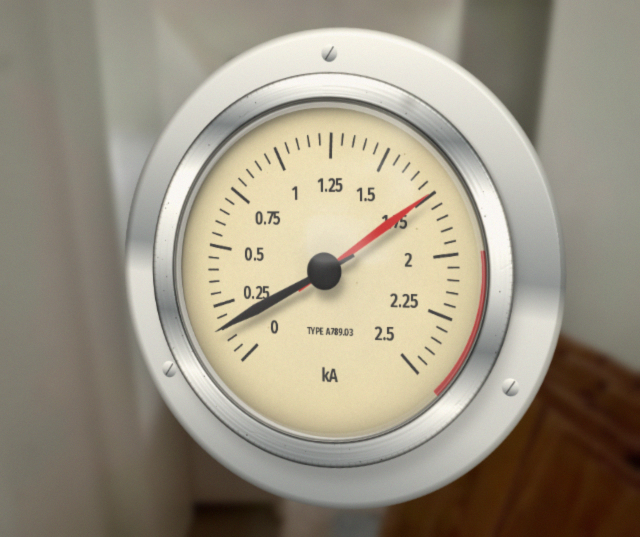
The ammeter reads 0.15 (kA)
